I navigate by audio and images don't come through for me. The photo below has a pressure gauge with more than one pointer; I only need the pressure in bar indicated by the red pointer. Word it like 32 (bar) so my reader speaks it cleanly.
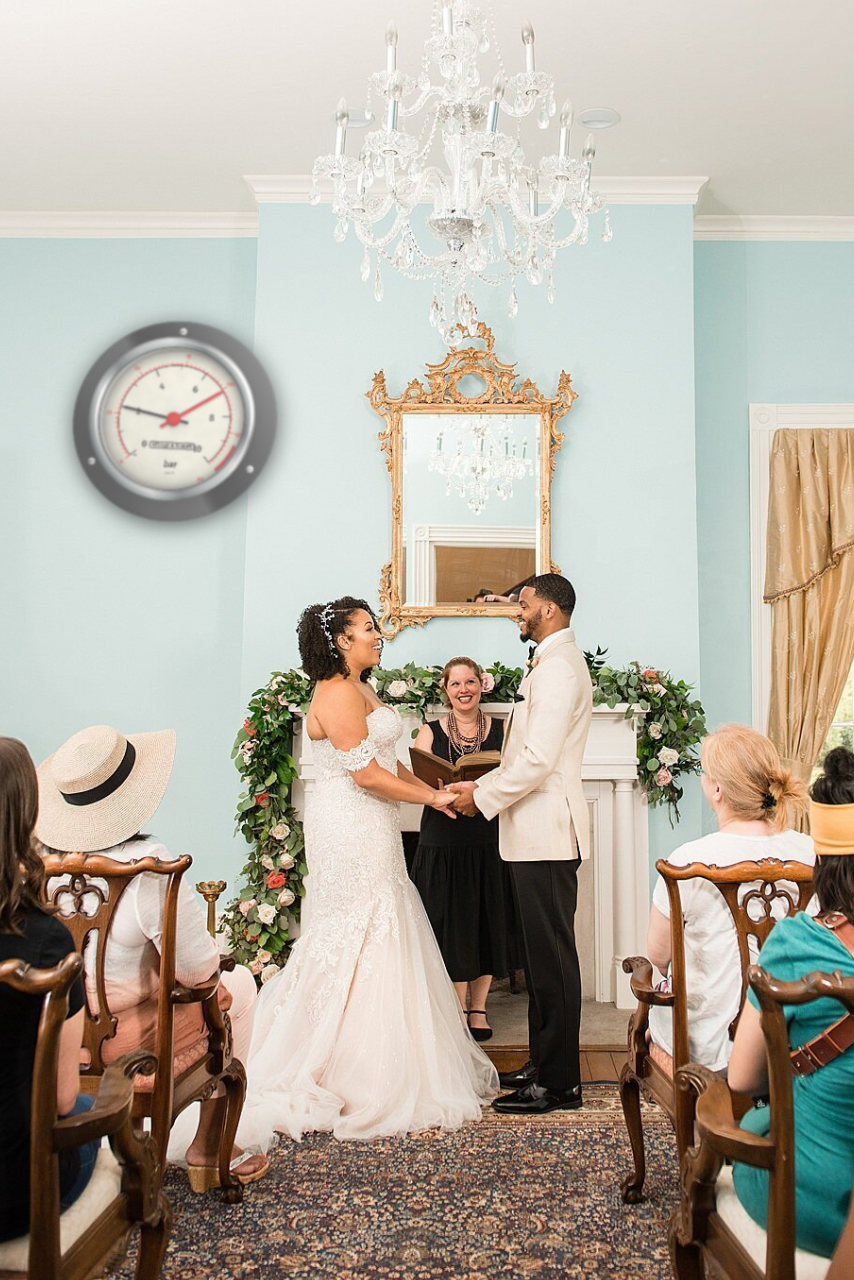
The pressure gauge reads 7 (bar)
